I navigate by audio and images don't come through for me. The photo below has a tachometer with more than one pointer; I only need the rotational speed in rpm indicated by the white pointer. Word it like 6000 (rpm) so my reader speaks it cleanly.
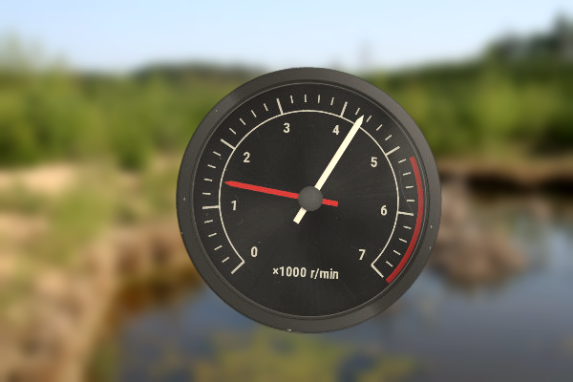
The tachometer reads 4300 (rpm)
